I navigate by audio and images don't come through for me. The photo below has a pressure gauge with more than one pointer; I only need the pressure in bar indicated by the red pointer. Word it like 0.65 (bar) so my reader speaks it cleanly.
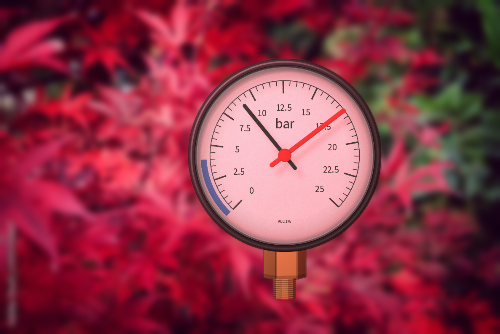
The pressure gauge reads 17.5 (bar)
